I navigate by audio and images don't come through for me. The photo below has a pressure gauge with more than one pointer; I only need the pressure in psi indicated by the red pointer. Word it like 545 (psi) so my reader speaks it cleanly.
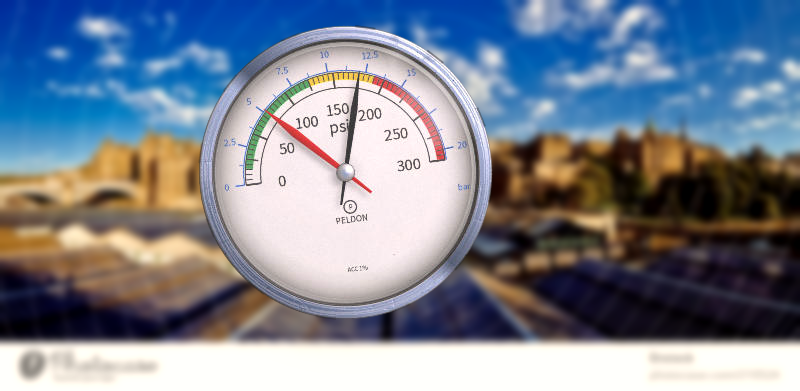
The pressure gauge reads 75 (psi)
